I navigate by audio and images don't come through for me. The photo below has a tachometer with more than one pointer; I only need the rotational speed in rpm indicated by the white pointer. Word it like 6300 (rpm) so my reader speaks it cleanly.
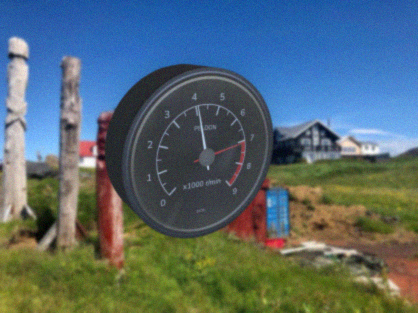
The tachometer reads 4000 (rpm)
